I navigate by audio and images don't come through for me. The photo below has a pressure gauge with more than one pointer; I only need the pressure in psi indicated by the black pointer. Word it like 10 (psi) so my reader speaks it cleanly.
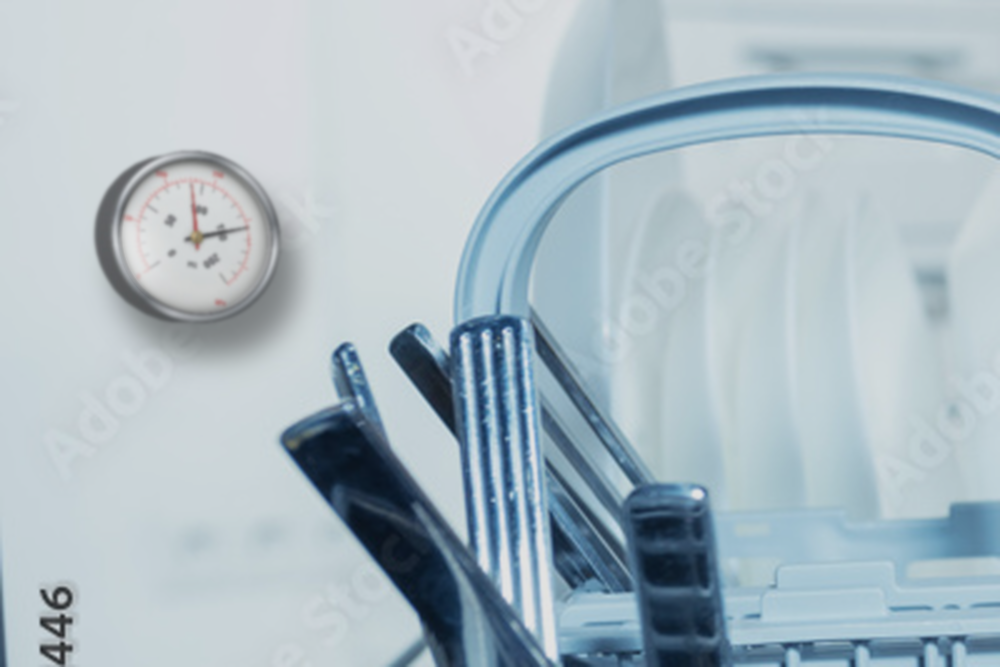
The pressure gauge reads 150 (psi)
